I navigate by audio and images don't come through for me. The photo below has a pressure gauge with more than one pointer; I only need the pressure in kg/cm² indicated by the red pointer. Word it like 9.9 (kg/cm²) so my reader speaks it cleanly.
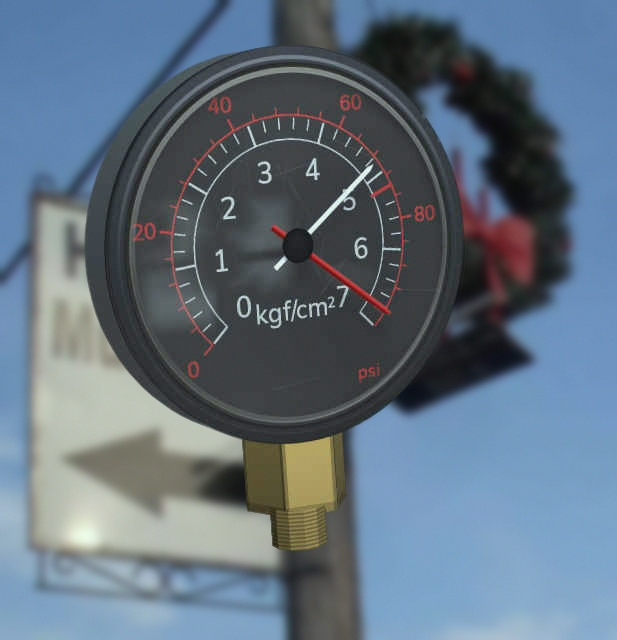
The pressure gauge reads 6.8 (kg/cm²)
